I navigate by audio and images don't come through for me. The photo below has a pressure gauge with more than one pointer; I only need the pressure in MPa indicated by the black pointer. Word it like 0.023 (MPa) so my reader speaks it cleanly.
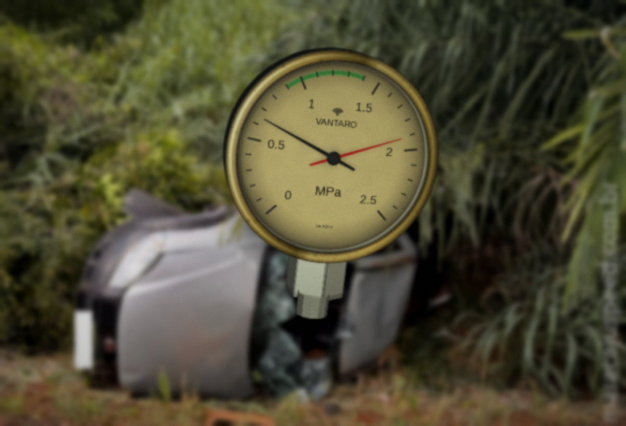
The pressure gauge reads 0.65 (MPa)
